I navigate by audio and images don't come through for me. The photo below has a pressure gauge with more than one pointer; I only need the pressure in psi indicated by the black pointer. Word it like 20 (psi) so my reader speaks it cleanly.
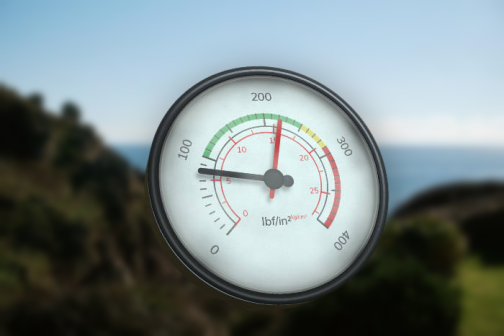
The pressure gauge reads 80 (psi)
